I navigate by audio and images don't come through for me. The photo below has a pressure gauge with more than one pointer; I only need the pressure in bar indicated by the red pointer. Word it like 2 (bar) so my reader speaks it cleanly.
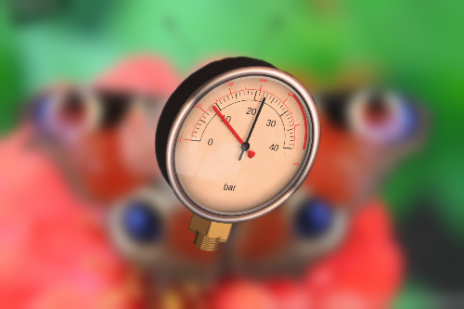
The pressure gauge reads 9 (bar)
